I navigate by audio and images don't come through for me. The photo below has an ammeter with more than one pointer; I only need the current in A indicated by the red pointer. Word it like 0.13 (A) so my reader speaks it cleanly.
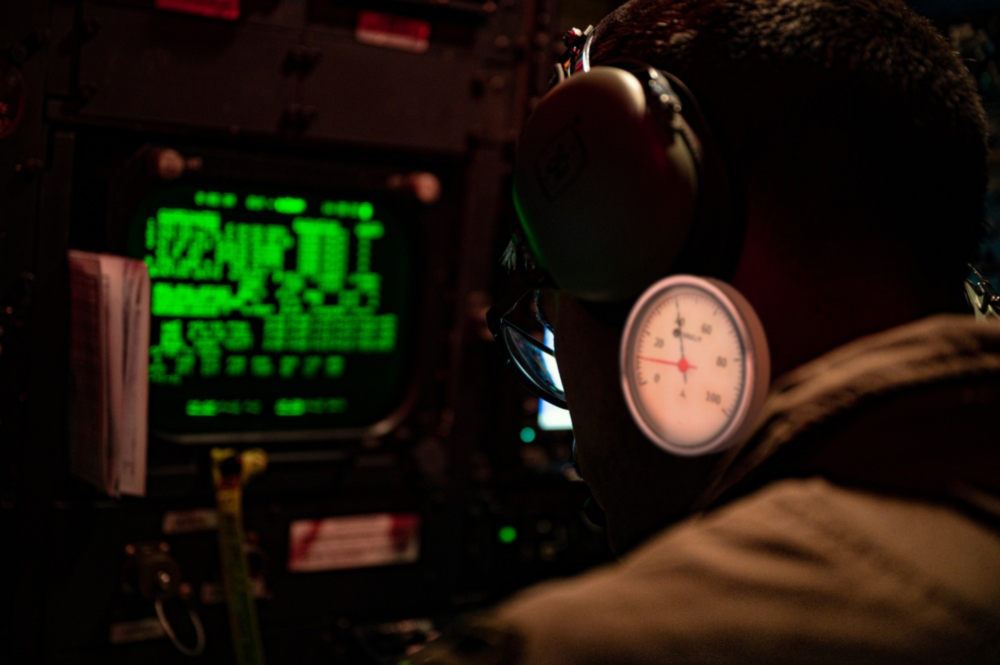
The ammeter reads 10 (A)
